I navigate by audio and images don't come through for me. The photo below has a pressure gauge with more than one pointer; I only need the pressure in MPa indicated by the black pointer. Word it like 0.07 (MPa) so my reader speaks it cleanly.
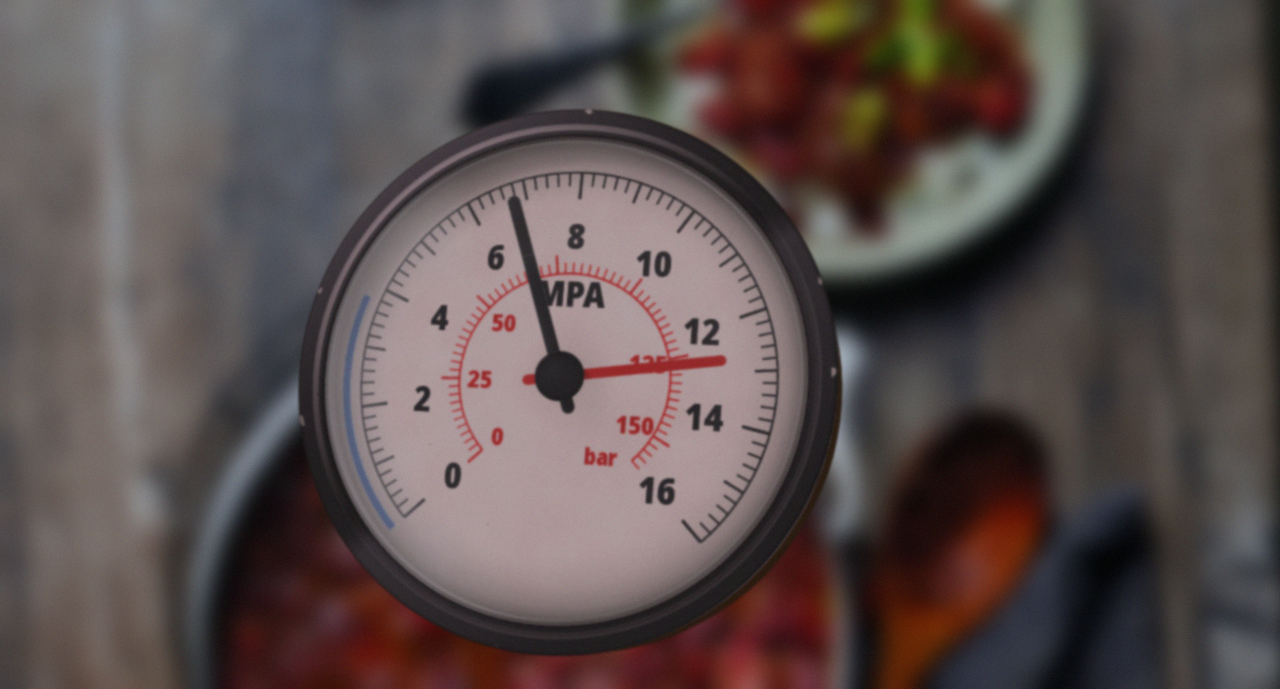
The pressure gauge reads 6.8 (MPa)
